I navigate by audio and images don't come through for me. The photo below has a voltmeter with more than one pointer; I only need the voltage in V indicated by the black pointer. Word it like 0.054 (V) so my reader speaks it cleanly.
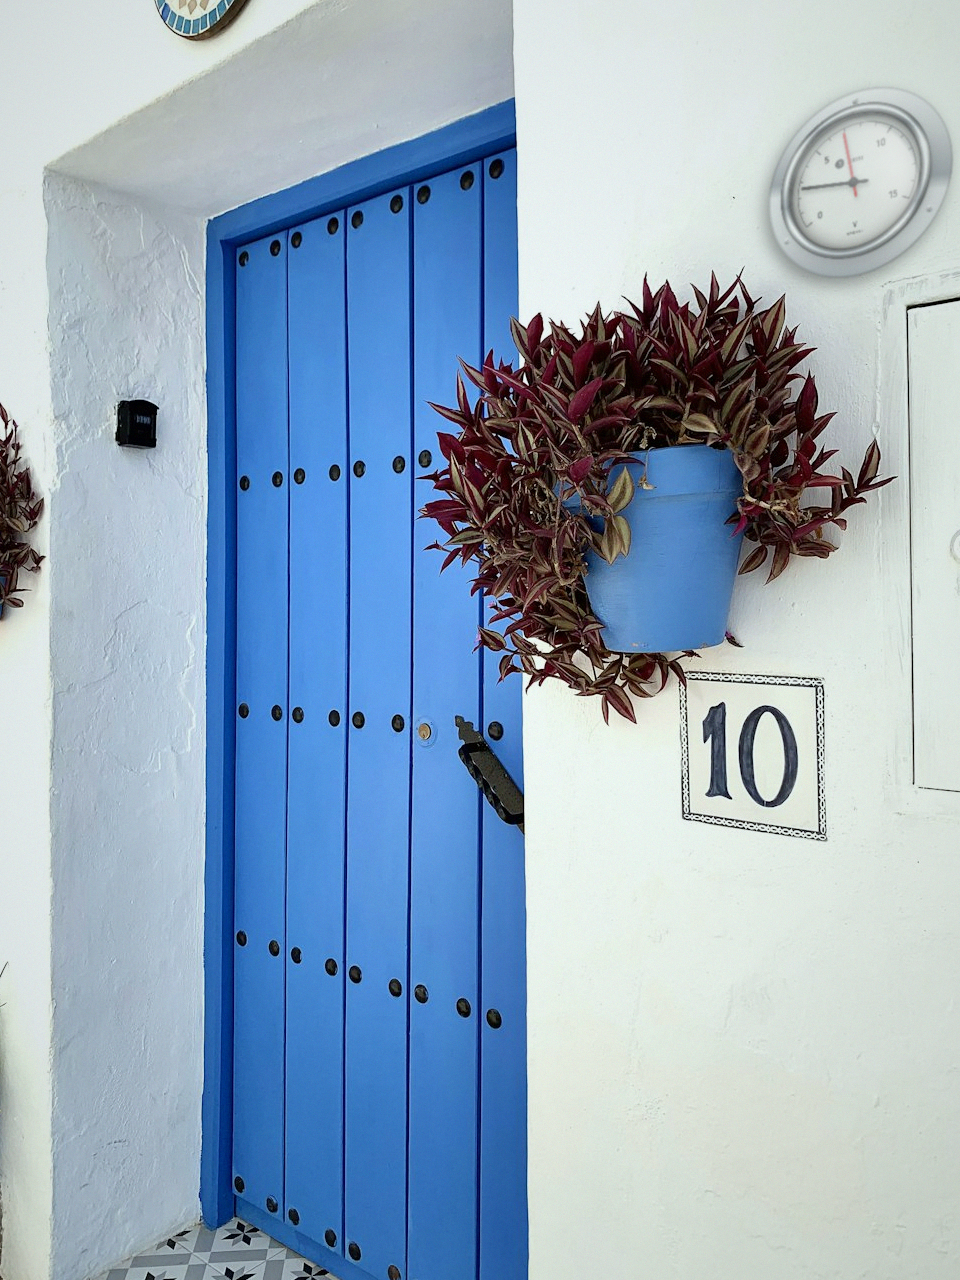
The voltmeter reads 2.5 (V)
